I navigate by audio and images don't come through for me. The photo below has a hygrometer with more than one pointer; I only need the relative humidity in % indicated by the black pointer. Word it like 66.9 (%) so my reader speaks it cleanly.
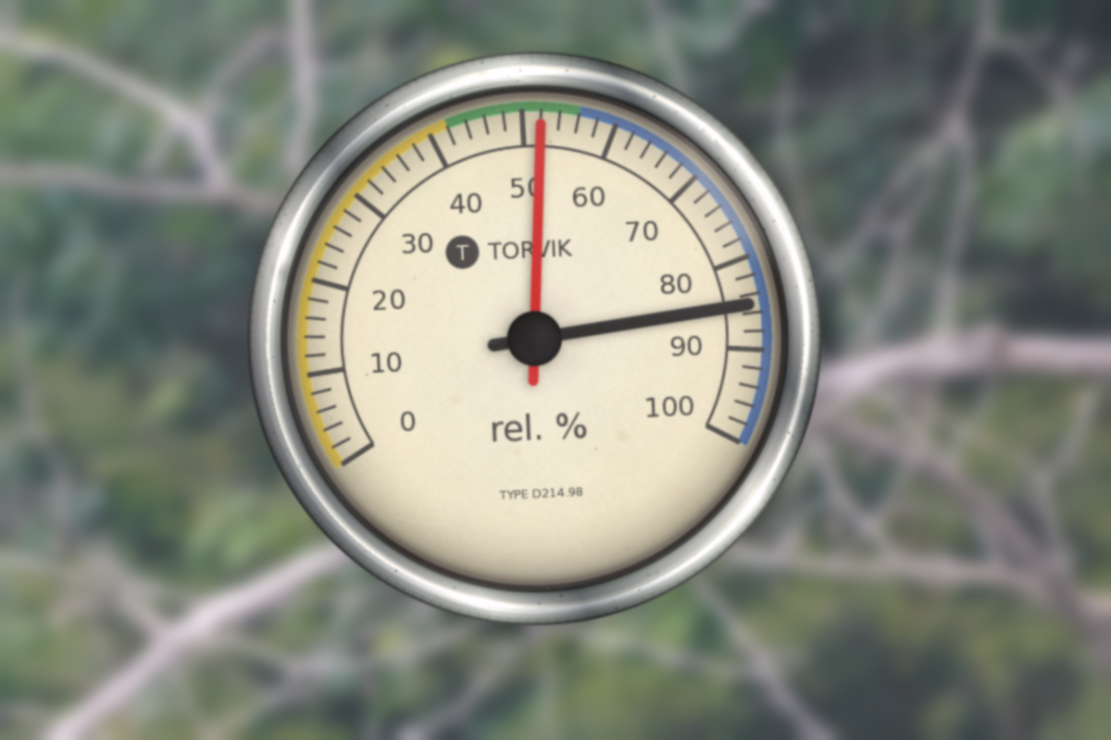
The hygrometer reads 85 (%)
